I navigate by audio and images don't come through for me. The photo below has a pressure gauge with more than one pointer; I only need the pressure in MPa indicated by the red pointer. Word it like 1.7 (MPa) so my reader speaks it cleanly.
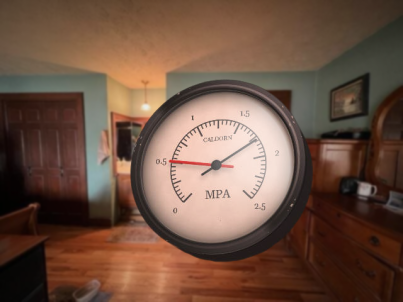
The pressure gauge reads 0.5 (MPa)
